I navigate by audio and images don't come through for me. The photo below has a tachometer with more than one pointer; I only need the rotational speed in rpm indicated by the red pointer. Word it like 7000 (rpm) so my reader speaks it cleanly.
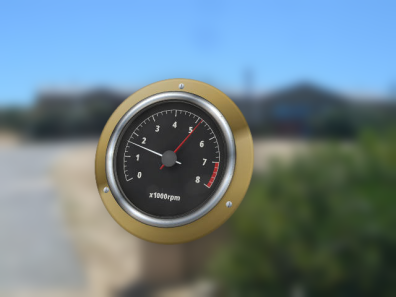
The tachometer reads 5200 (rpm)
